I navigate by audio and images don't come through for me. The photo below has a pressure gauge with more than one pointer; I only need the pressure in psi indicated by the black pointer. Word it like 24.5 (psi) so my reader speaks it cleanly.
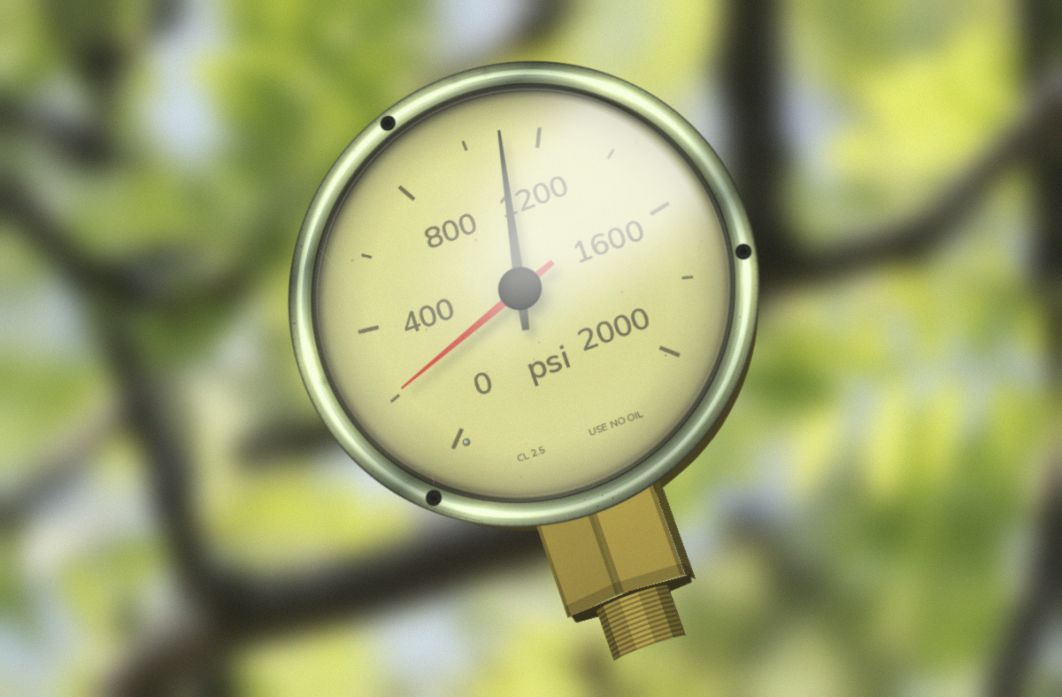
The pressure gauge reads 1100 (psi)
